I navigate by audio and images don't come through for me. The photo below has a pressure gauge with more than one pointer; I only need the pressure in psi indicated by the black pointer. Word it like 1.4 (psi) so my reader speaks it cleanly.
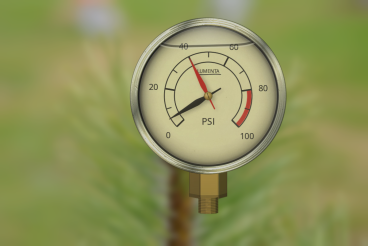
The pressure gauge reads 5 (psi)
